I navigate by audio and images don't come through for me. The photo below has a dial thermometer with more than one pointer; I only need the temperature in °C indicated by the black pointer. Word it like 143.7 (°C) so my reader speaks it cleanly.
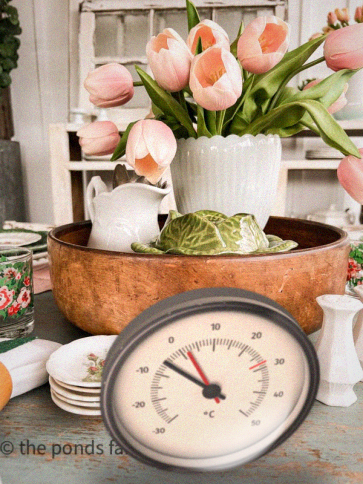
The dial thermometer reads -5 (°C)
